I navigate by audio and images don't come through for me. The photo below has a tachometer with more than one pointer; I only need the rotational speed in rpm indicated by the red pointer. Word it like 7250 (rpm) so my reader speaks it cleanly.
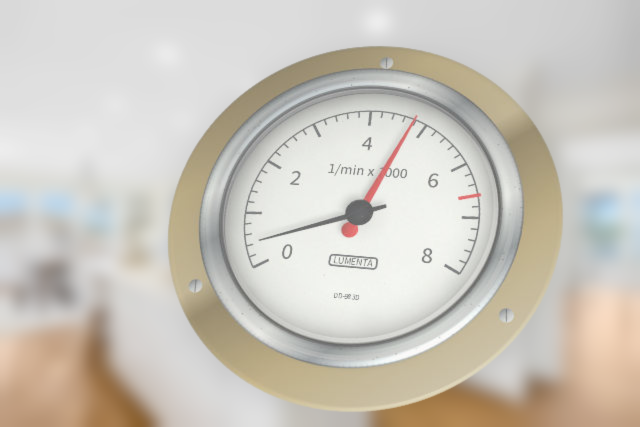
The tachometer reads 4800 (rpm)
